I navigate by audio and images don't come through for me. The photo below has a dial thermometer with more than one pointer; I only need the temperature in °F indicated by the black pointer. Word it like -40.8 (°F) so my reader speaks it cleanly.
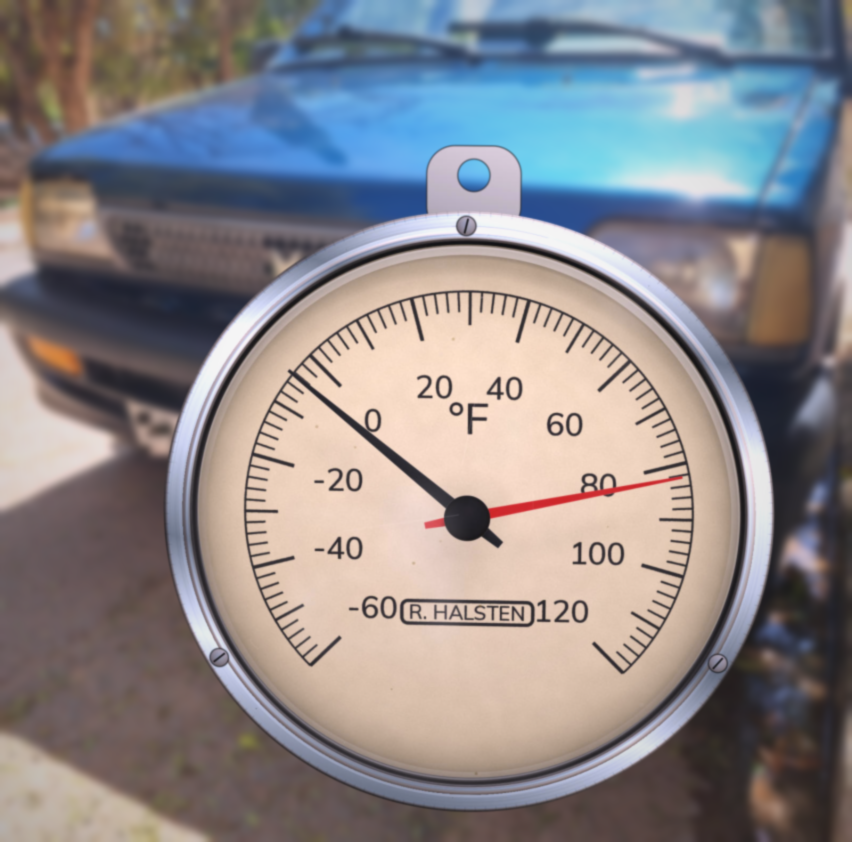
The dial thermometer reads -4 (°F)
